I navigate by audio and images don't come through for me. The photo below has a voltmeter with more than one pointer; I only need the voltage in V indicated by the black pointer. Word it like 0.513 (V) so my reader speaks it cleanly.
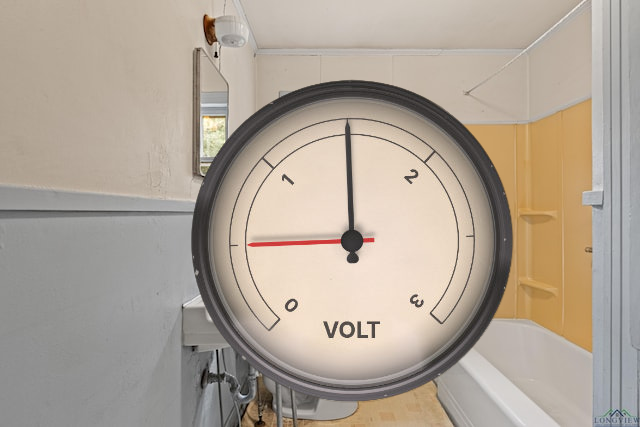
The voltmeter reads 1.5 (V)
